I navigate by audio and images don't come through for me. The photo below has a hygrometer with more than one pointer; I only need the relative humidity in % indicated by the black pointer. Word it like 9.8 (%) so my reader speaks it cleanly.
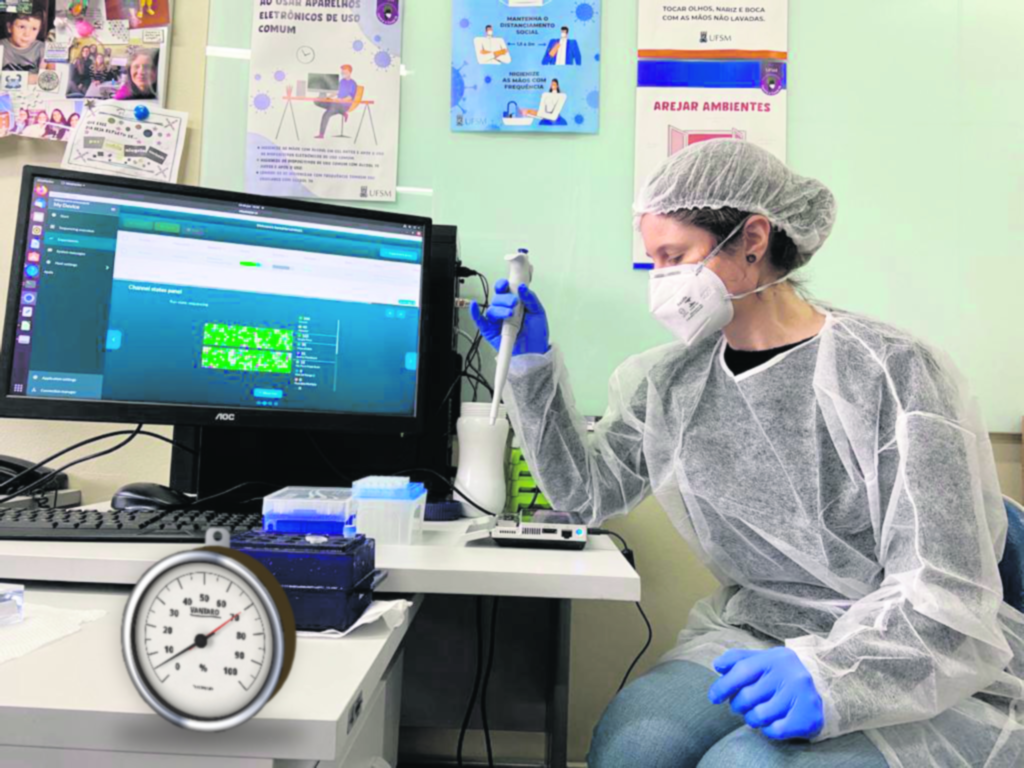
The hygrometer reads 5 (%)
